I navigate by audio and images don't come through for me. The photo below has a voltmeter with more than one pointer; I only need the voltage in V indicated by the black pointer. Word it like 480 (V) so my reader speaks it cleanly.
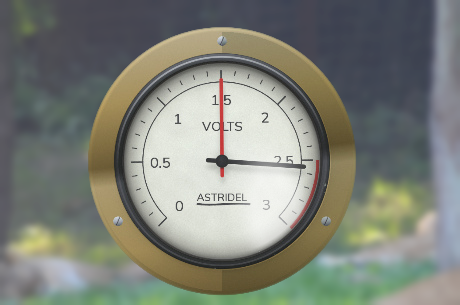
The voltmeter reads 2.55 (V)
